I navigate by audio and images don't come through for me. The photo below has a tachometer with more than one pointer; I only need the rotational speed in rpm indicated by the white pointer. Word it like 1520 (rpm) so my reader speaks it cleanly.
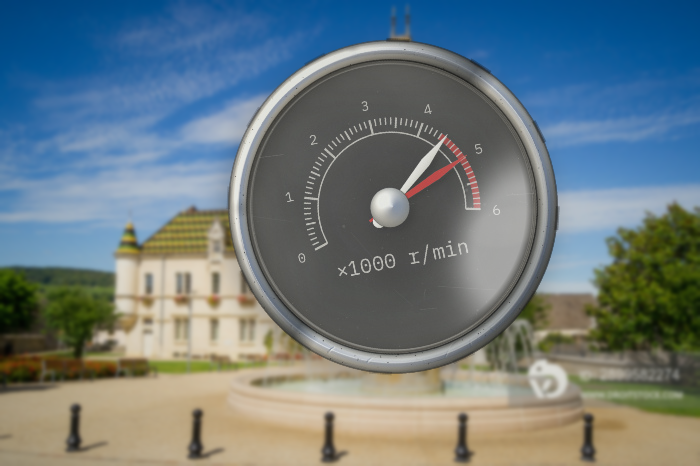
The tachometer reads 4500 (rpm)
